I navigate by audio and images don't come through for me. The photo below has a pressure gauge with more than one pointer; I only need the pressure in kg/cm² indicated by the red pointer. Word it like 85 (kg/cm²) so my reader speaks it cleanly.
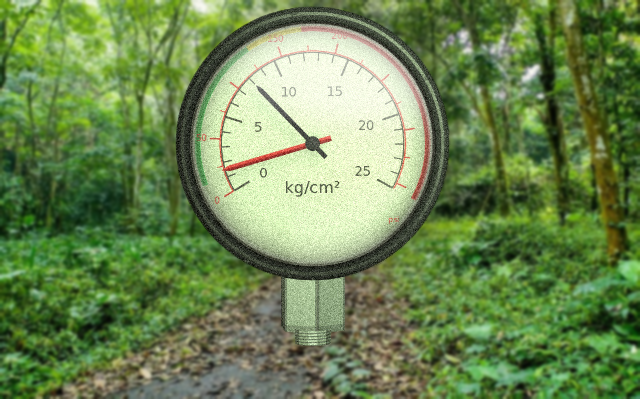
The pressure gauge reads 1.5 (kg/cm²)
